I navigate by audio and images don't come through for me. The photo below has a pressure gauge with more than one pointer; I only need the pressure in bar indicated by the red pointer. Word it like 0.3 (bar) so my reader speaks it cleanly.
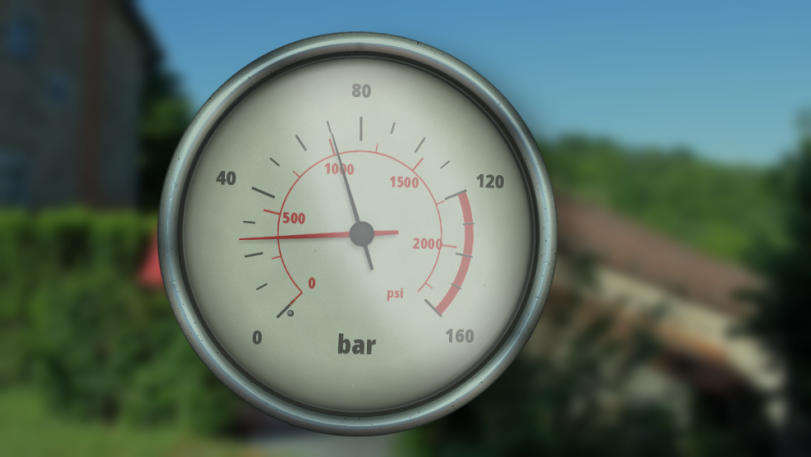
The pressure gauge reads 25 (bar)
